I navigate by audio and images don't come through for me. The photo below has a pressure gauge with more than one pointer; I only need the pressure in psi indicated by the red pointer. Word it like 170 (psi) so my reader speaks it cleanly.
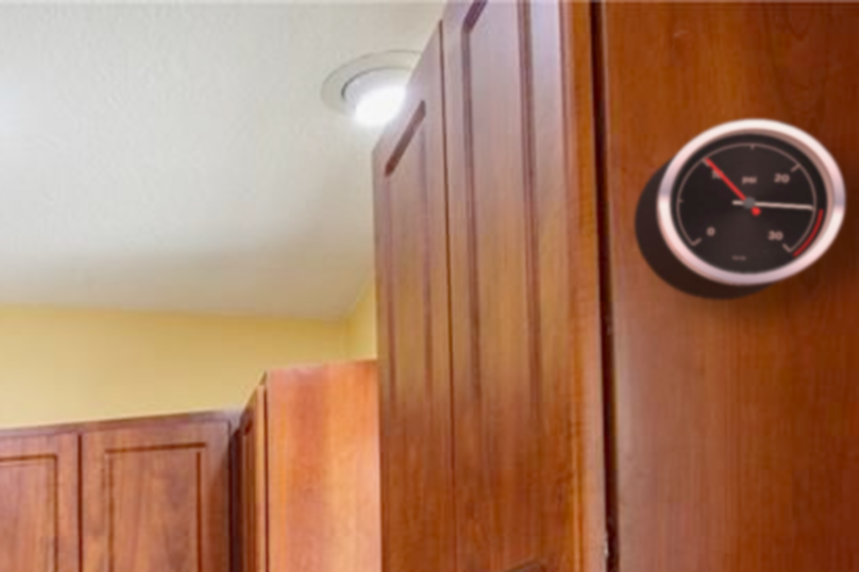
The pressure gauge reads 10 (psi)
